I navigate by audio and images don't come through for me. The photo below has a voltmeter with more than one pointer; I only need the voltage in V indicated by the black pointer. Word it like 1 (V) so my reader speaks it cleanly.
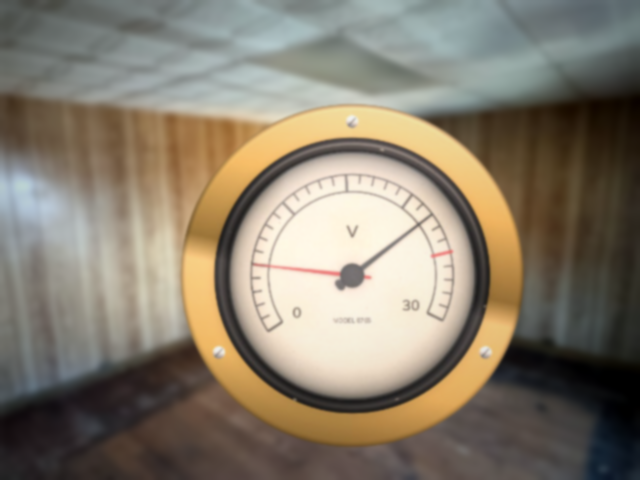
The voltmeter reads 22 (V)
